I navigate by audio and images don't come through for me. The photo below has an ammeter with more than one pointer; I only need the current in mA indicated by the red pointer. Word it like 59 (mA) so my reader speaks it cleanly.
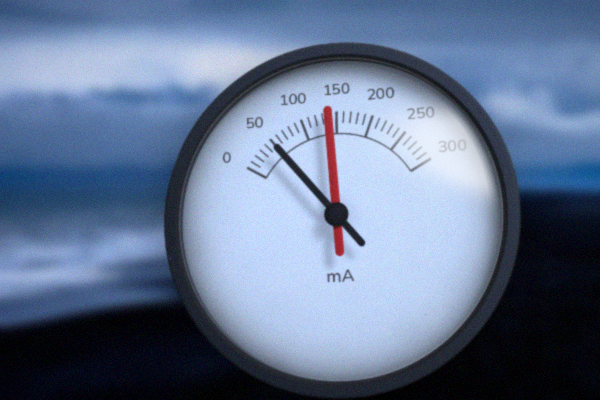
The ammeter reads 140 (mA)
